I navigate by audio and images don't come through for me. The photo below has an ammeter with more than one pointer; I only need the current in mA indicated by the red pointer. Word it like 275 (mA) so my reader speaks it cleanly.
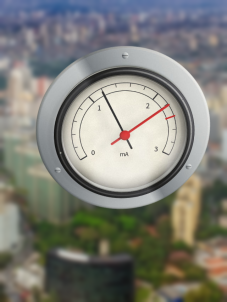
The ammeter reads 2.2 (mA)
